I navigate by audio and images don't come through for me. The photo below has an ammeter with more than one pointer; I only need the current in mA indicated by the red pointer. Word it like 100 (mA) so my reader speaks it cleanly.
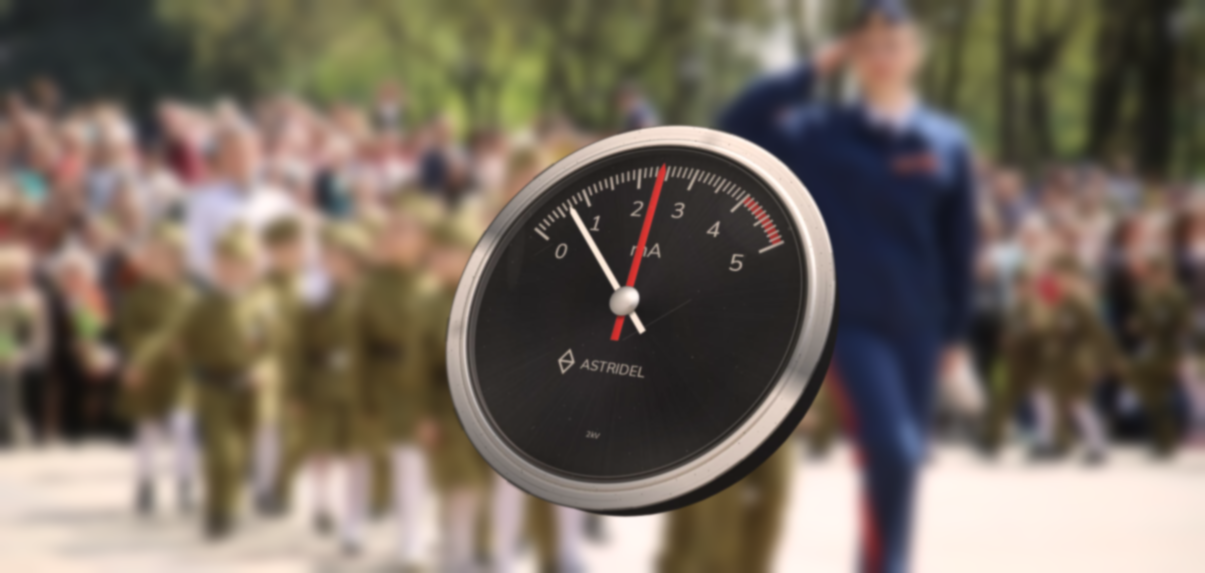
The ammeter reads 2.5 (mA)
